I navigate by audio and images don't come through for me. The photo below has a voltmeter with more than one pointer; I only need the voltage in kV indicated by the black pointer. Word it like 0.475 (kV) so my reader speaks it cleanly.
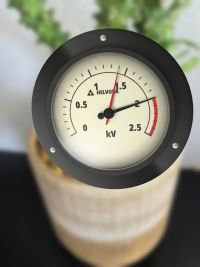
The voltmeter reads 2 (kV)
